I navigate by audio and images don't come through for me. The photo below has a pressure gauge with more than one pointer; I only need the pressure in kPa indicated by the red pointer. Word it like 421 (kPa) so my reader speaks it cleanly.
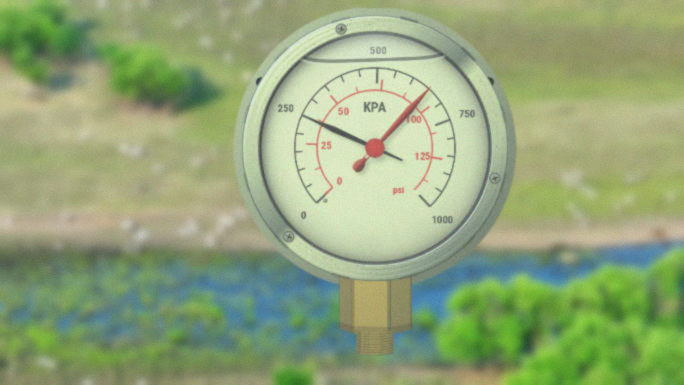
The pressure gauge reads 650 (kPa)
